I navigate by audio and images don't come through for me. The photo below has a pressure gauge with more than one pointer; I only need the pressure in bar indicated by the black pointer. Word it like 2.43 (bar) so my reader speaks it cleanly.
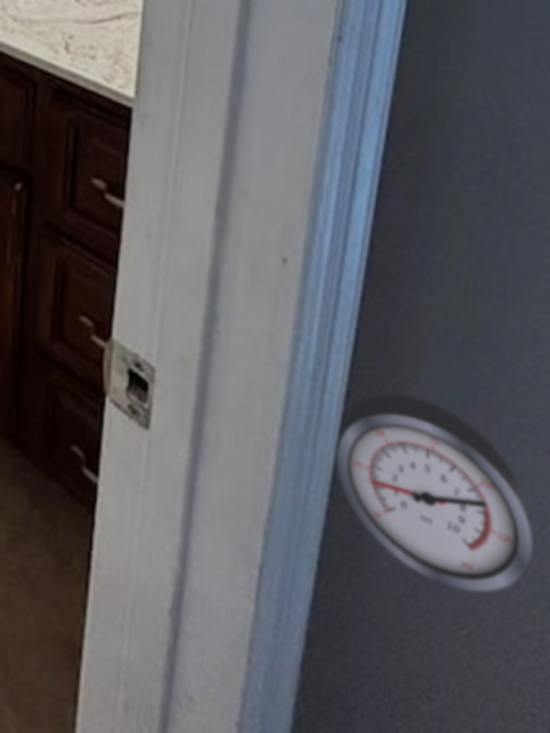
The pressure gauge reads 7.5 (bar)
